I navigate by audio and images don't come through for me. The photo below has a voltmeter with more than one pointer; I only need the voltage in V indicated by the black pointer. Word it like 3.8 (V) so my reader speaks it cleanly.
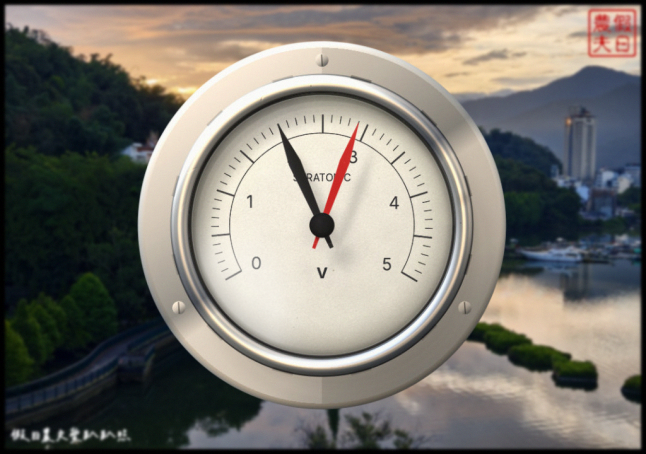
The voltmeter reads 2 (V)
